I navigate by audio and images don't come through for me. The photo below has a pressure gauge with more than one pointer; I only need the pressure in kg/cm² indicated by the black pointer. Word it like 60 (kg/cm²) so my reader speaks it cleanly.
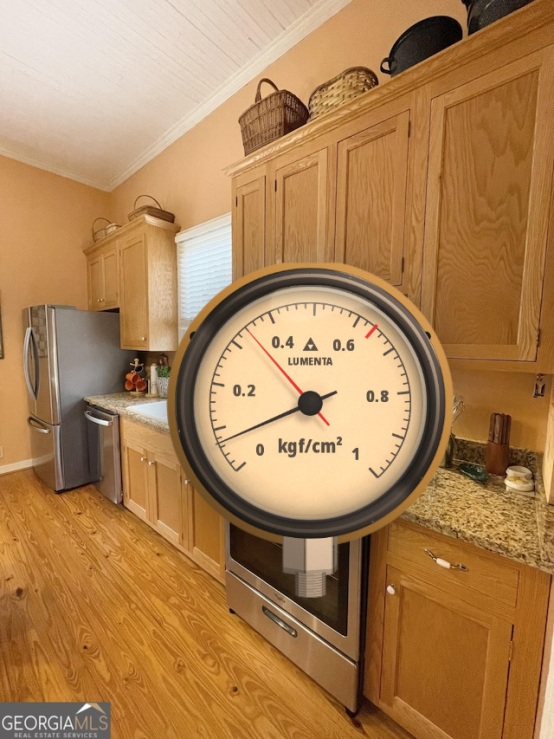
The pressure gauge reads 0.07 (kg/cm²)
